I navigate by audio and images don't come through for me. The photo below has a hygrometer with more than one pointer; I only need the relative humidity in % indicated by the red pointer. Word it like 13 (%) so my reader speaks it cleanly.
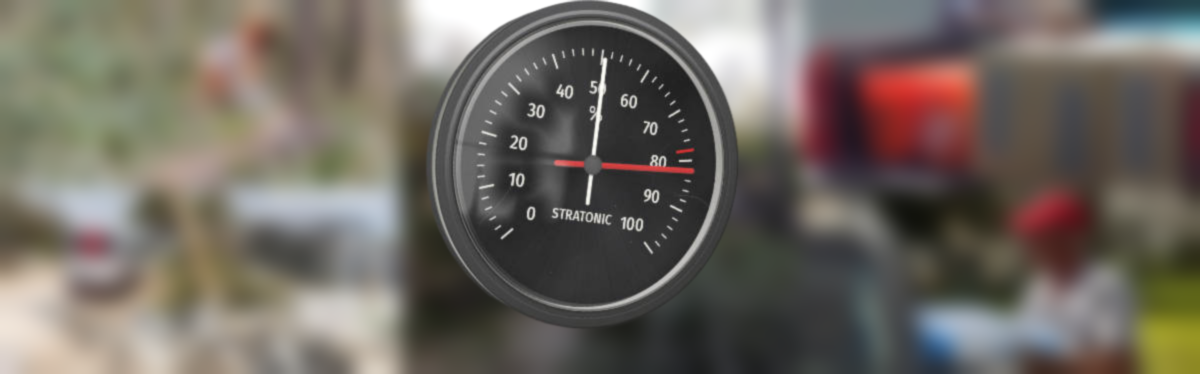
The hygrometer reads 82 (%)
